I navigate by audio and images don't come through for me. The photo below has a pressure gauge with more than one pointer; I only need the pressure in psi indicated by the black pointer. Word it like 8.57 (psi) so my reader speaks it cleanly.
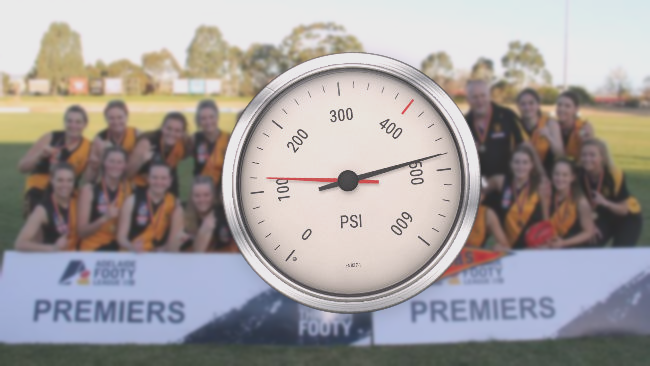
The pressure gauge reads 480 (psi)
